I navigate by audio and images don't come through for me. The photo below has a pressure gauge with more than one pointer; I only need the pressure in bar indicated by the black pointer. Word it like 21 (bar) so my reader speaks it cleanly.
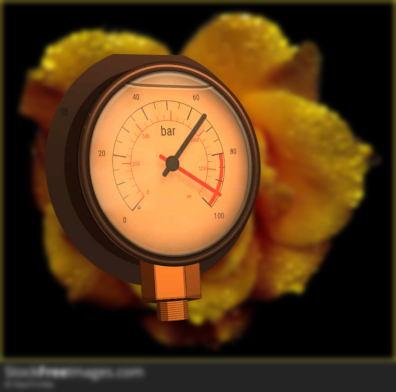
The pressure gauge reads 65 (bar)
